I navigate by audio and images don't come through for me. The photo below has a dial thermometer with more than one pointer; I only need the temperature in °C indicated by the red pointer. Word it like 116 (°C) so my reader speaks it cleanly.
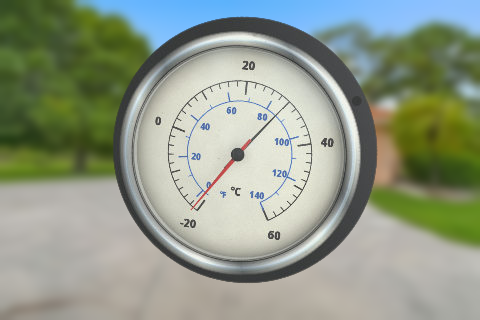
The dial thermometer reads -19 (°C)
